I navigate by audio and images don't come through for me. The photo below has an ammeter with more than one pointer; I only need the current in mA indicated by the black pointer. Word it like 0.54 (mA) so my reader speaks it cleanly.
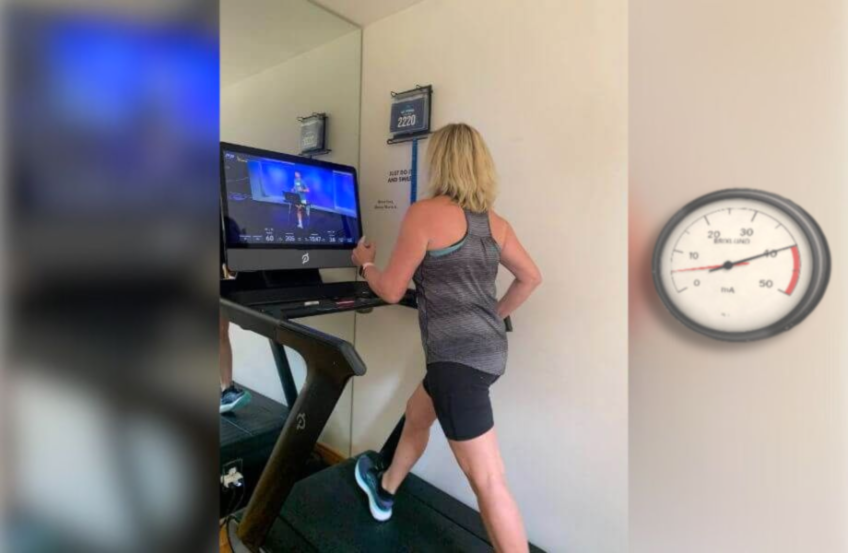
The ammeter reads 40 (mA)
